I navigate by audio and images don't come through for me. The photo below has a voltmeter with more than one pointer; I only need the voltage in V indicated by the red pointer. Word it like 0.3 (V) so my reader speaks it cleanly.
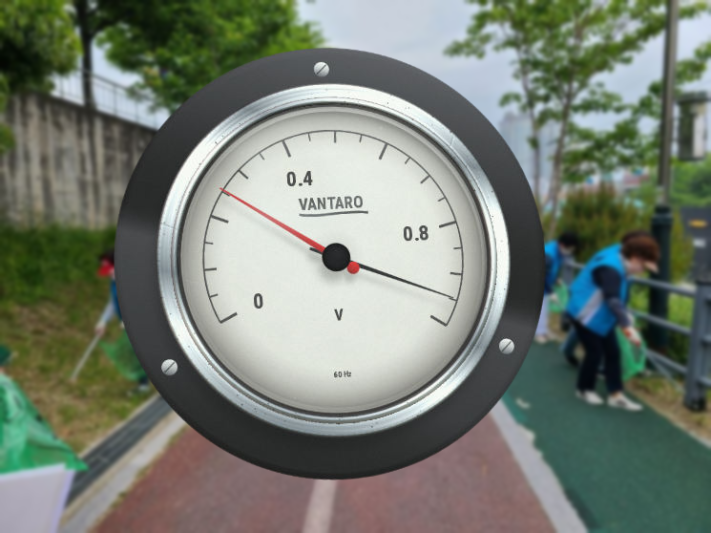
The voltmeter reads 0.25 (V)
